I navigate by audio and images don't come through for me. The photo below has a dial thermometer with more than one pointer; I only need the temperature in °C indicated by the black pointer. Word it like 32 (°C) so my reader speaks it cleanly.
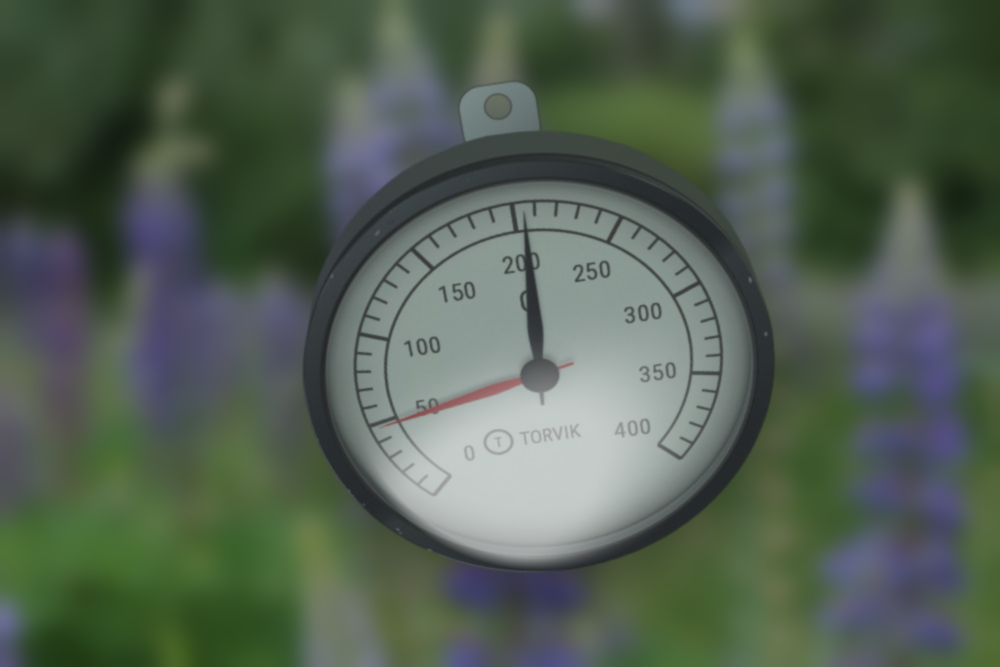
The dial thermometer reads 205 (°C)
